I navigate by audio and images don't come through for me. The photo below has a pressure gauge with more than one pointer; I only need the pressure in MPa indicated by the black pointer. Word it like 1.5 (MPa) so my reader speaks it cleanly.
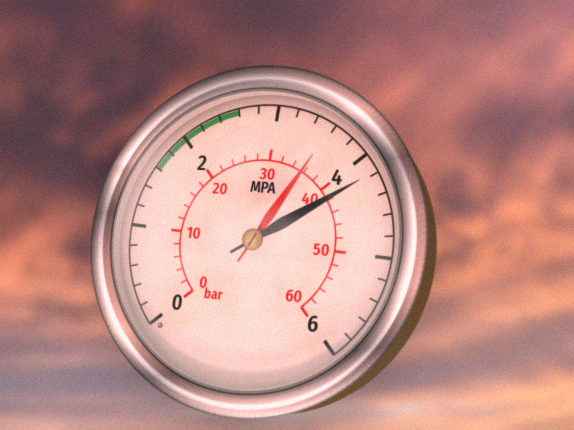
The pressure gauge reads 4.2 (MPa)
